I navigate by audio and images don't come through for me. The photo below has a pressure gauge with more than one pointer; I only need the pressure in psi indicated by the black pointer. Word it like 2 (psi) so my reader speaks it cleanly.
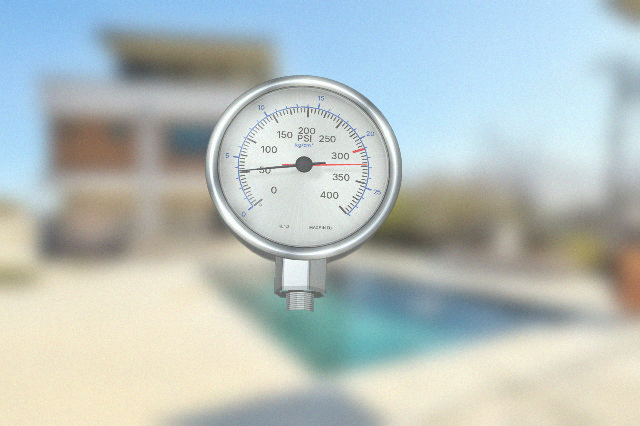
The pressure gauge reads 50 (psi)
